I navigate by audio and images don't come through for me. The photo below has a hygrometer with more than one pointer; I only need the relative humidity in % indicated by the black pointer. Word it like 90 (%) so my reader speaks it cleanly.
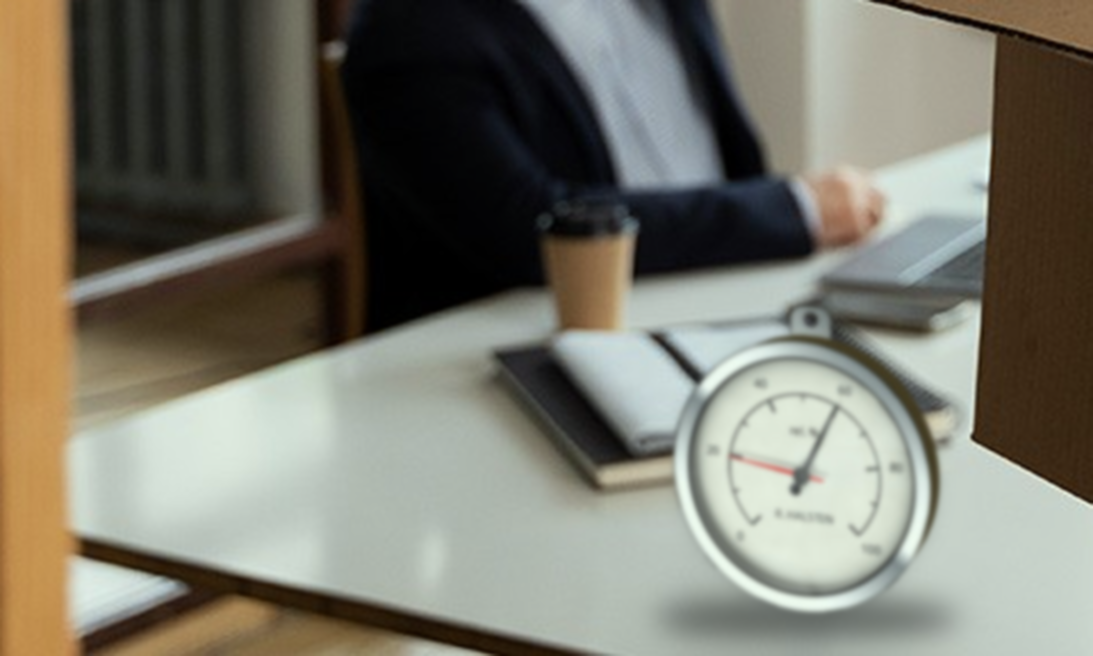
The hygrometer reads 60 (%)
